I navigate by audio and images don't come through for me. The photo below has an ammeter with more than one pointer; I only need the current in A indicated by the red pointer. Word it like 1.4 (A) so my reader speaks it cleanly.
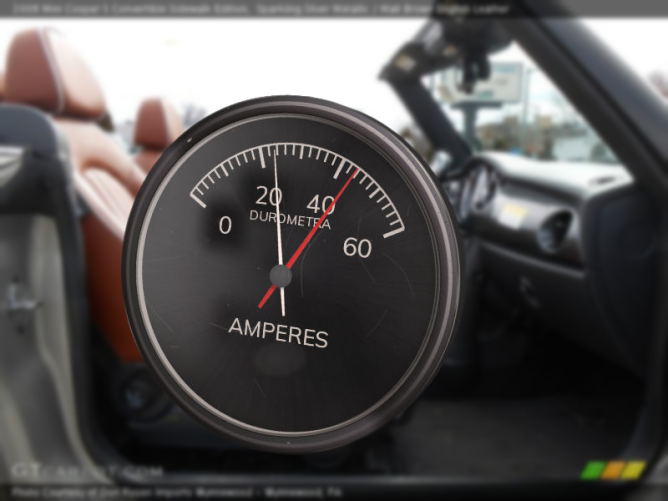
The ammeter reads 44 (A)
